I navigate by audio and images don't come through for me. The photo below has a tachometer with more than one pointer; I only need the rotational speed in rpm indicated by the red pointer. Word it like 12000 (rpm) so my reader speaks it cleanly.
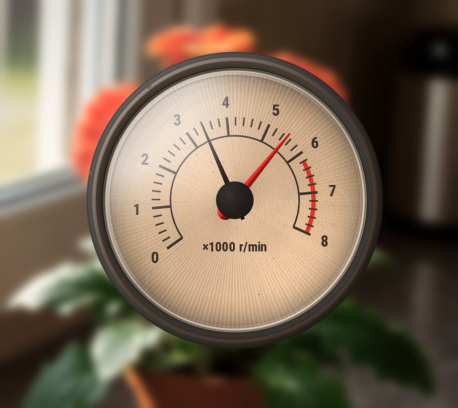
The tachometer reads 5500 (rpm)
